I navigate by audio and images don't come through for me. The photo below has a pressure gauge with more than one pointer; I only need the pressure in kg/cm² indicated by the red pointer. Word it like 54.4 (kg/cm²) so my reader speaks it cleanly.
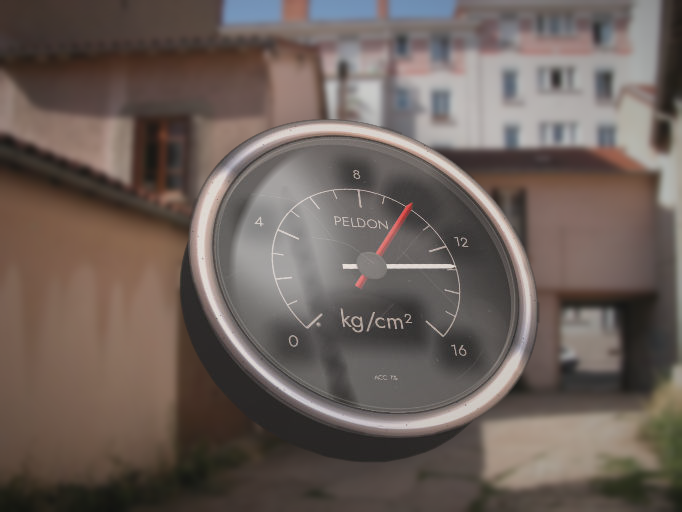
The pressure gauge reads 10 (kg/cm²)
